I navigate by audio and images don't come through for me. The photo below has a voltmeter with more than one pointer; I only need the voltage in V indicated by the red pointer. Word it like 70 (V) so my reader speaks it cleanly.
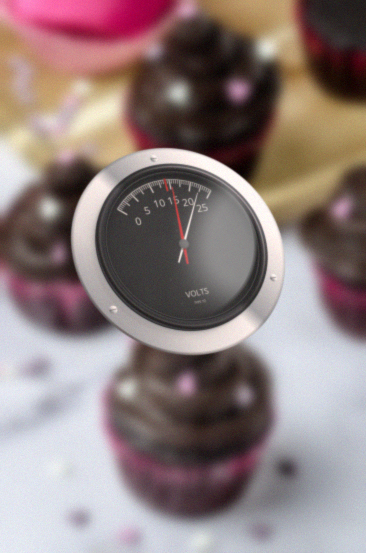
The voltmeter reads 15 (V)
